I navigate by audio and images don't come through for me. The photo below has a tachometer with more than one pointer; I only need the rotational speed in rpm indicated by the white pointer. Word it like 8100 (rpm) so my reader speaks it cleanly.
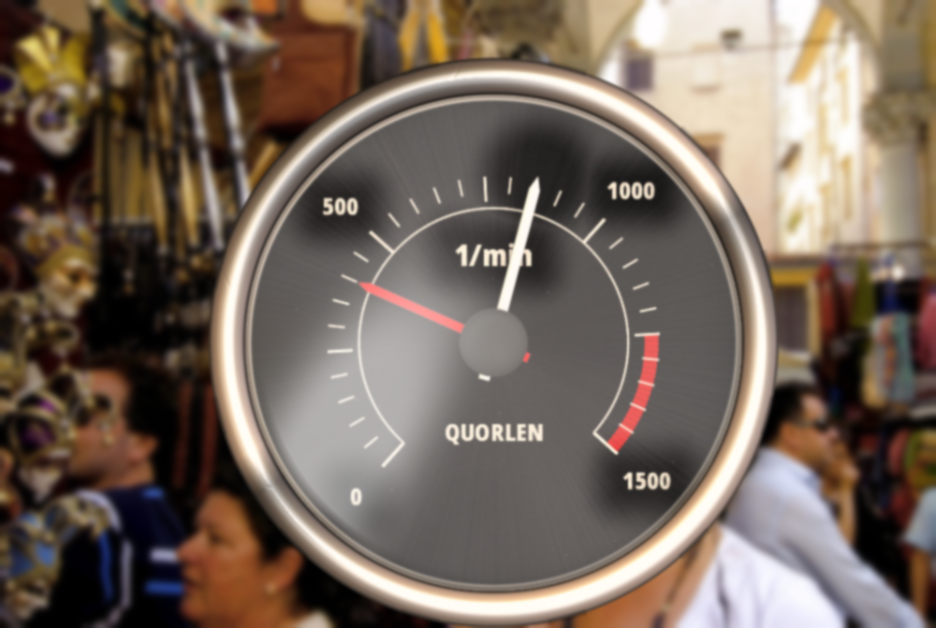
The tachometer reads 850 (rpm)
